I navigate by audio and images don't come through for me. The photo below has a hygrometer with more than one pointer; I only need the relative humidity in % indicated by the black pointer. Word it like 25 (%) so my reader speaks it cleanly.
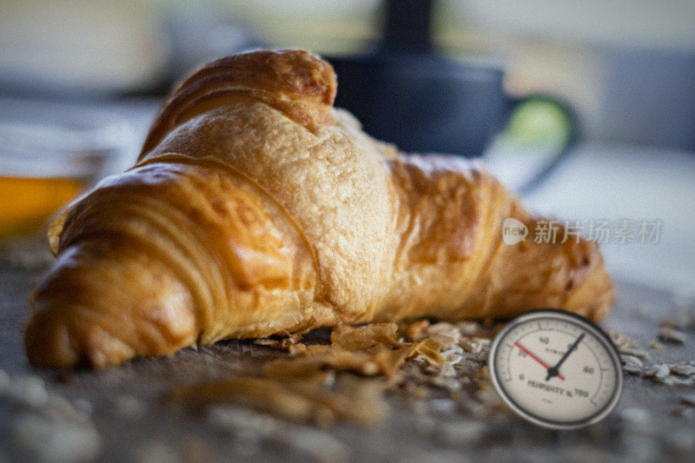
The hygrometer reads 60 (%)
